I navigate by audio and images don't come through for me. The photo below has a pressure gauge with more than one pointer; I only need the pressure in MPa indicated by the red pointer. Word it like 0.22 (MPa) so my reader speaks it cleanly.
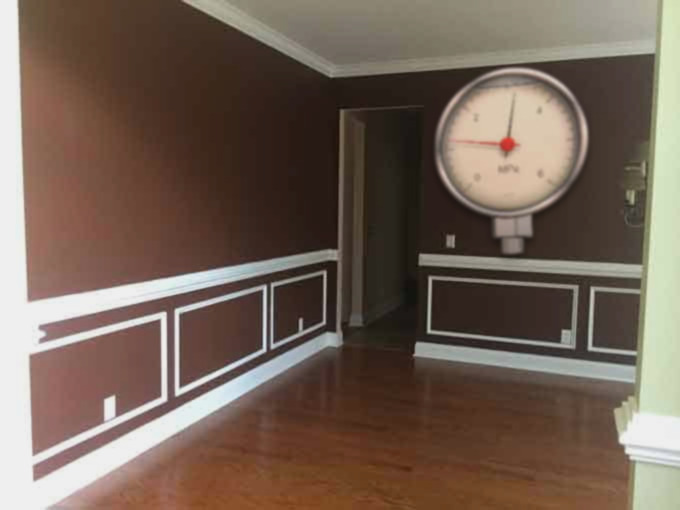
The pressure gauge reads 1.2 (MPa)
